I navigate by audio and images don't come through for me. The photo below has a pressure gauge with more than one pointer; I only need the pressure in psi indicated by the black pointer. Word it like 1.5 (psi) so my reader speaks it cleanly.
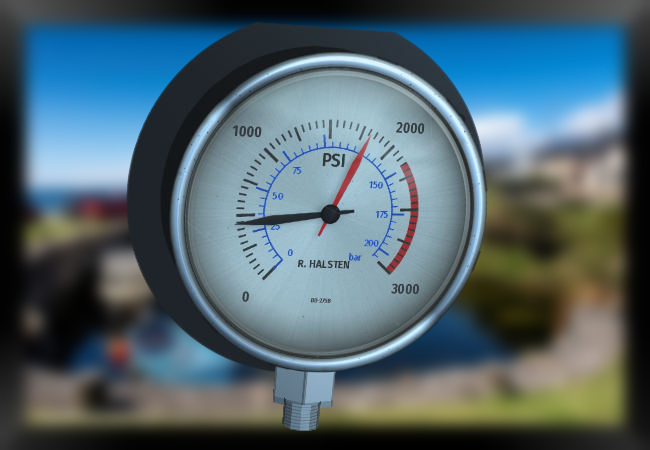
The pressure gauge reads 450 (psi)
